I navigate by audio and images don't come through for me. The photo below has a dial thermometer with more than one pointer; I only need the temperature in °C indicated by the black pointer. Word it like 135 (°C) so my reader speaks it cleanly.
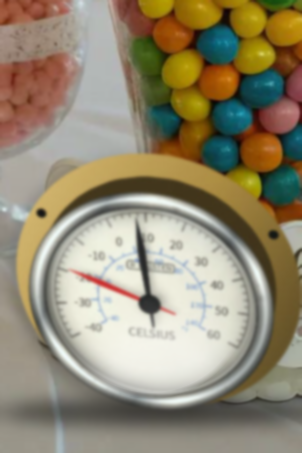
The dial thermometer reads 8 (°C)
